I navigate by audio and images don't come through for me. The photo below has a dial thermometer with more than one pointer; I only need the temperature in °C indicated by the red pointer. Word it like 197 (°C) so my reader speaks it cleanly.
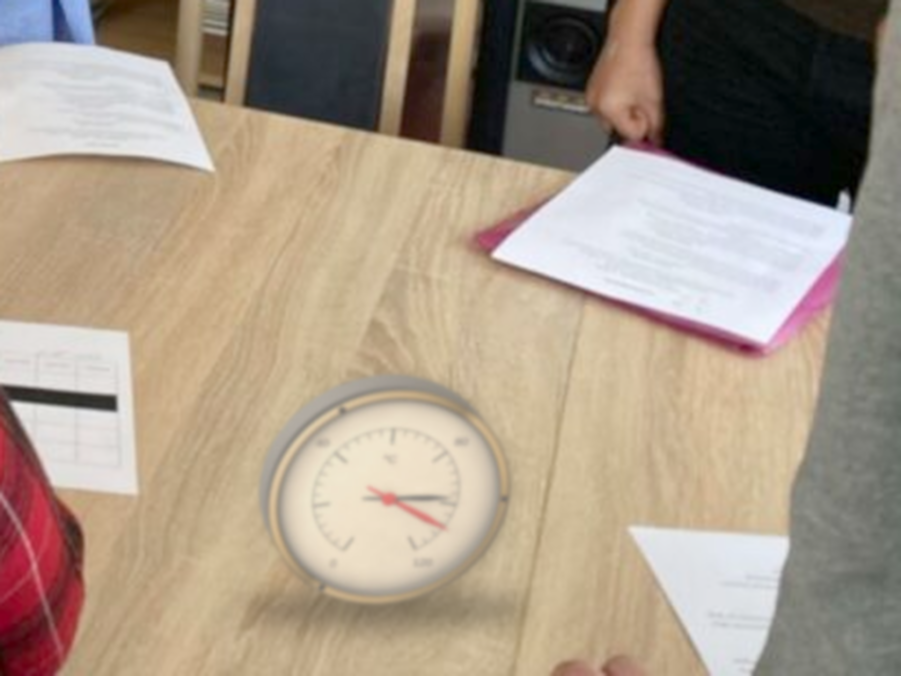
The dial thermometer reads 108 (°C)
